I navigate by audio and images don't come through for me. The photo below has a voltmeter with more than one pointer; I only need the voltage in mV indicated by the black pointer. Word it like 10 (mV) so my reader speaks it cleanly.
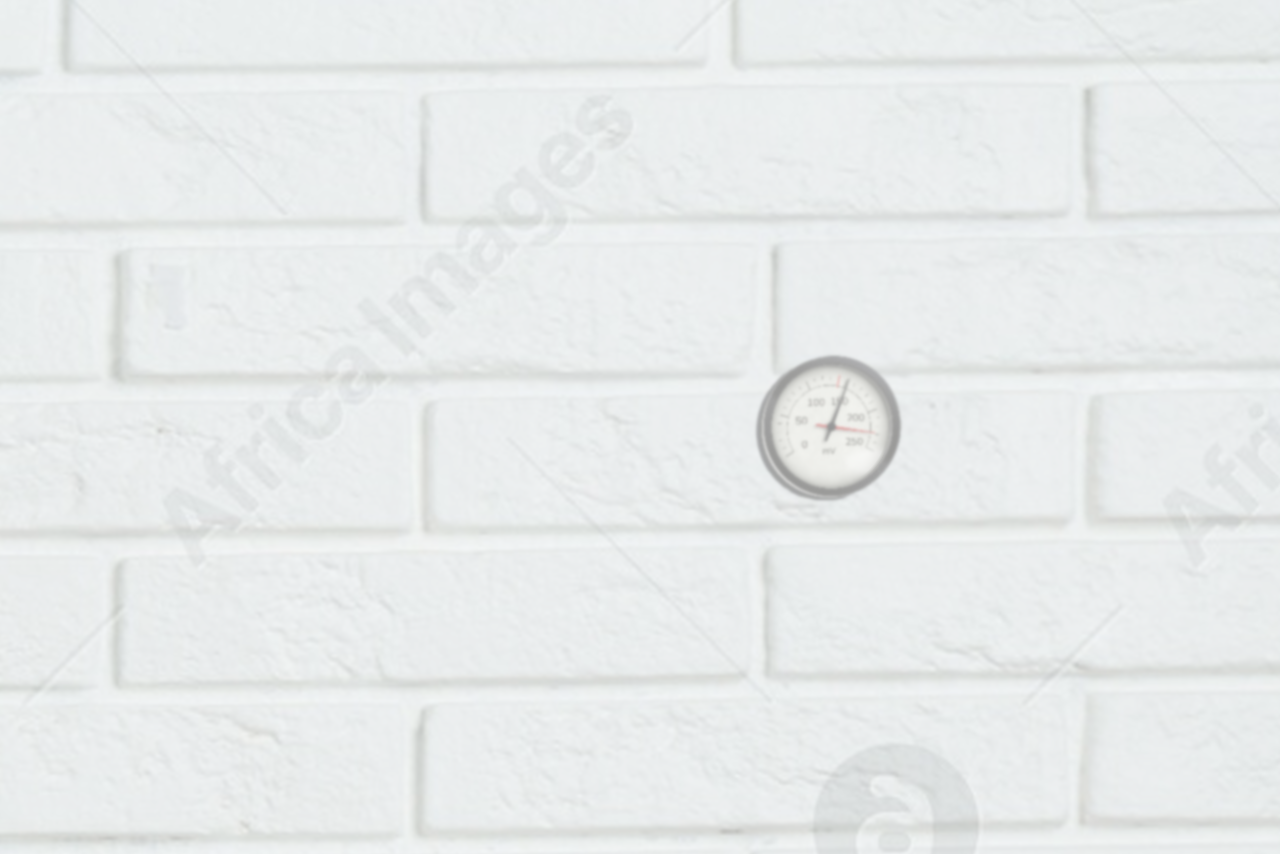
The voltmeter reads 150 (mV)
